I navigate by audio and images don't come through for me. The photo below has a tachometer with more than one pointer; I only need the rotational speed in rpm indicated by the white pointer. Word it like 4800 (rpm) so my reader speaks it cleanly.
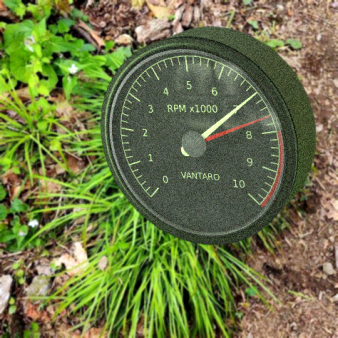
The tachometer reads 7000 (rpm)
